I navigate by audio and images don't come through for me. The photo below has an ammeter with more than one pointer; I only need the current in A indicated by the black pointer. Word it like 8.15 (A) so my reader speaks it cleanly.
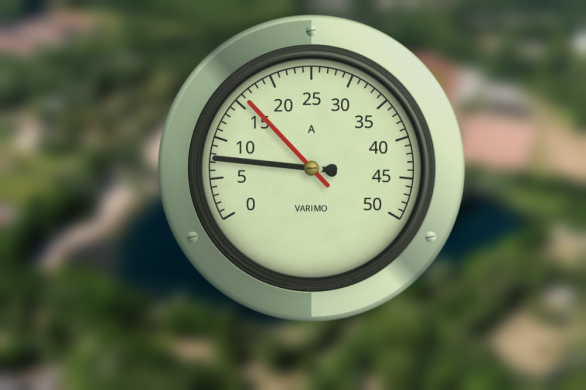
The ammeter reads 7.5 (A)
